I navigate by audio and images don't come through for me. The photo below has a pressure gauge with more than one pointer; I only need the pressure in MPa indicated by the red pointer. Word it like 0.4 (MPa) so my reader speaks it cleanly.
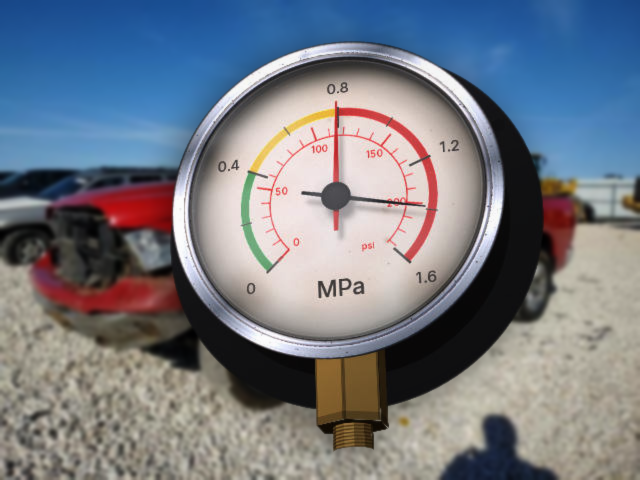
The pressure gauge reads 0.8 (MPa)
